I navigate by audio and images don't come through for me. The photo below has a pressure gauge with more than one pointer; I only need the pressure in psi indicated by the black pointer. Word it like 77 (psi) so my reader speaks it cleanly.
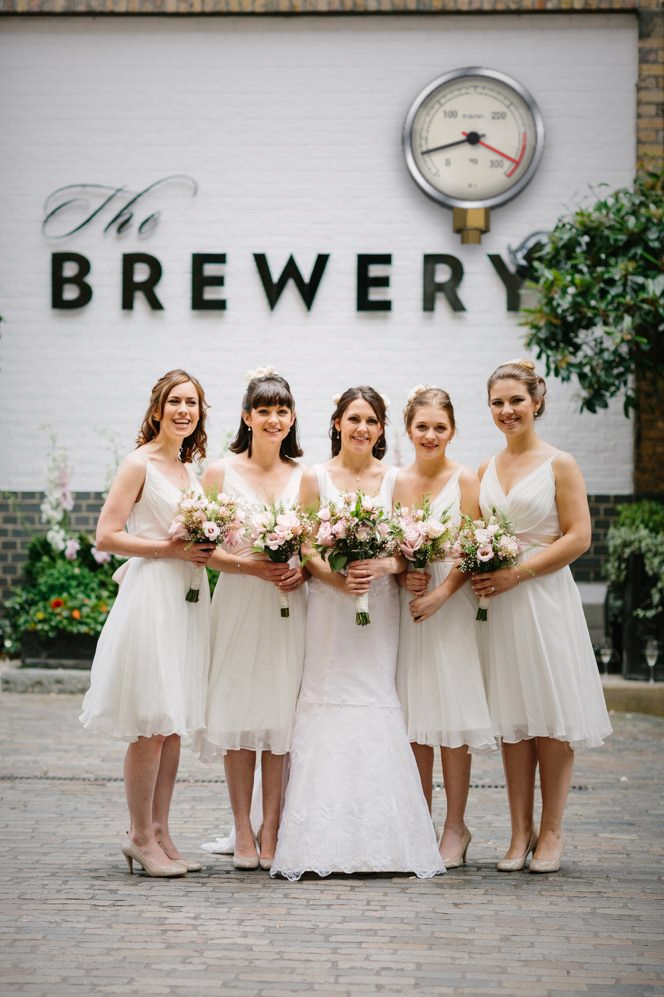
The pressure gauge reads 30 (psi)
